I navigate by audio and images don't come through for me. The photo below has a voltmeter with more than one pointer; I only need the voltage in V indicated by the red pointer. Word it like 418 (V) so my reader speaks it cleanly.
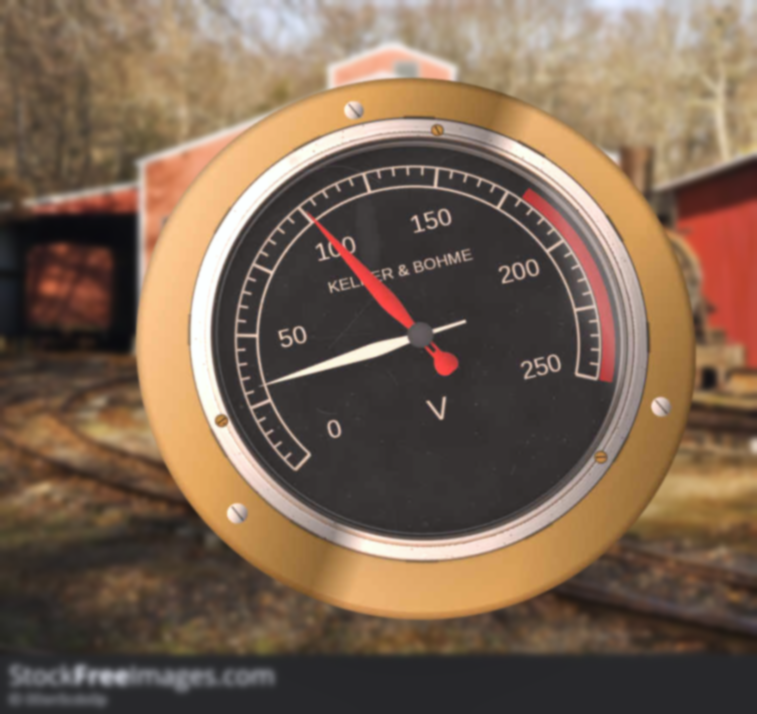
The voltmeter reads 100 (V)
